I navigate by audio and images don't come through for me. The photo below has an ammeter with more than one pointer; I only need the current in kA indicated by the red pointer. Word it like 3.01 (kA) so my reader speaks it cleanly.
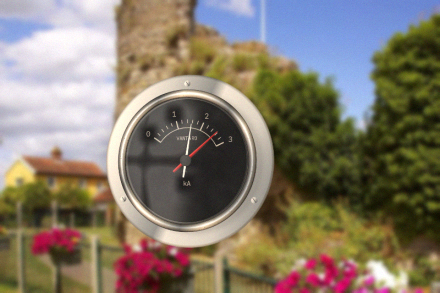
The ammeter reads 2.6 (kA)
